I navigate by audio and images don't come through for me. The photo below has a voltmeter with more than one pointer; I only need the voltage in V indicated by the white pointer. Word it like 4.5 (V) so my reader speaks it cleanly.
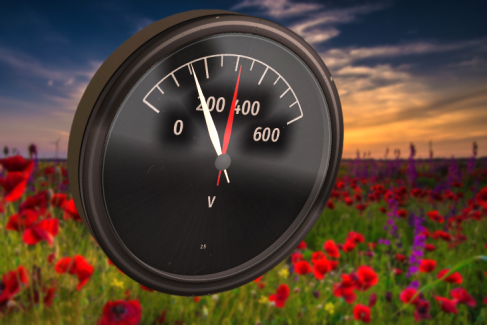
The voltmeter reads 150 (V)
